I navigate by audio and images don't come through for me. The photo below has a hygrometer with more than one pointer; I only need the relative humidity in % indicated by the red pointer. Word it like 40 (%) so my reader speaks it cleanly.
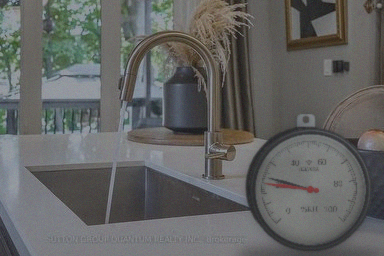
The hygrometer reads 20 (%)
